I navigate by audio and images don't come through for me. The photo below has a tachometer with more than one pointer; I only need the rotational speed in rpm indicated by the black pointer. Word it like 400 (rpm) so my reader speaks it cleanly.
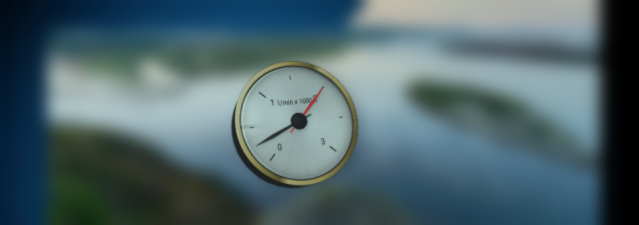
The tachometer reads 250 (rpm)
